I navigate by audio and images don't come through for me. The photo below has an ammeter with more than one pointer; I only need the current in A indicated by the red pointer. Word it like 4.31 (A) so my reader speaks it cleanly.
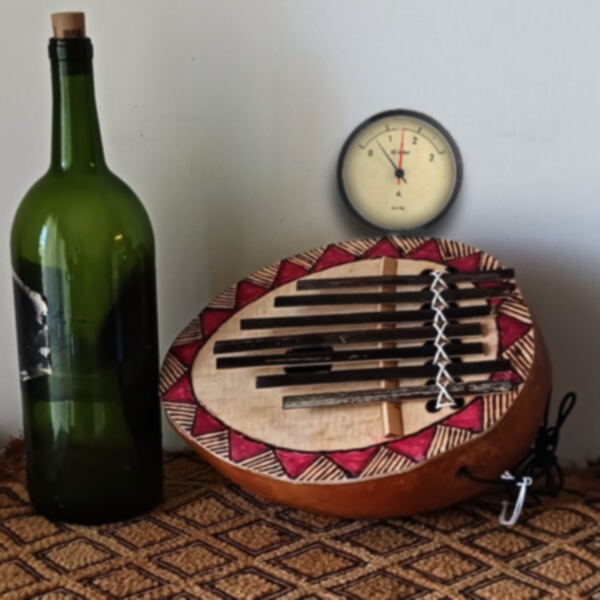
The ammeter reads 1.5 (A)
